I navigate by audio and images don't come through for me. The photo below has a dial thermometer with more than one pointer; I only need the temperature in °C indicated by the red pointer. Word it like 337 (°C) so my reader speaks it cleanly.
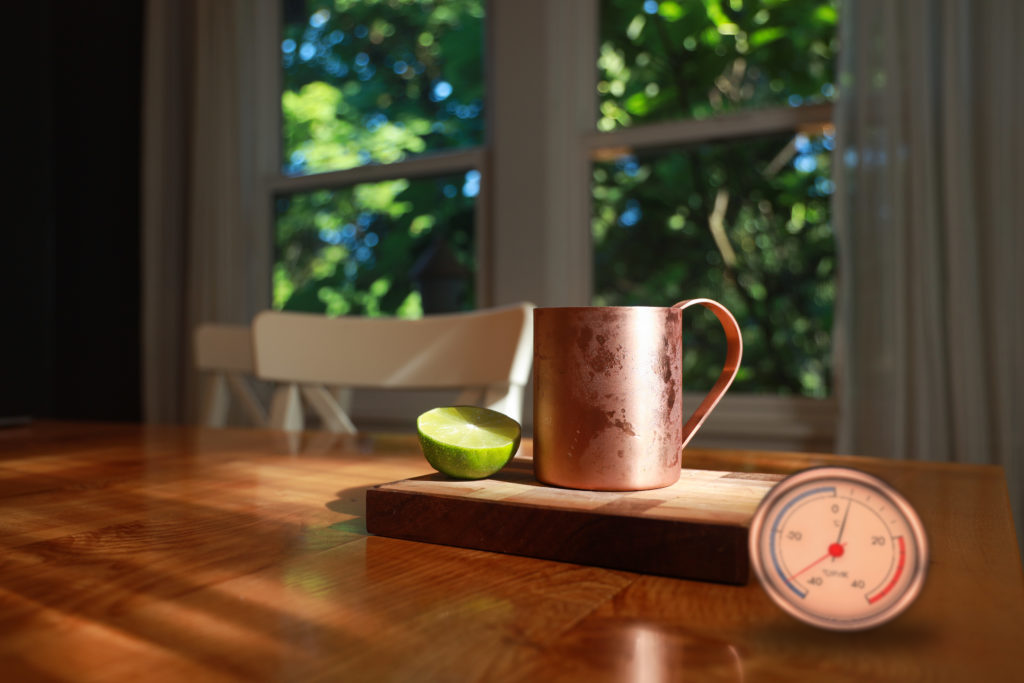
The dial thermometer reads -34 (°C)
